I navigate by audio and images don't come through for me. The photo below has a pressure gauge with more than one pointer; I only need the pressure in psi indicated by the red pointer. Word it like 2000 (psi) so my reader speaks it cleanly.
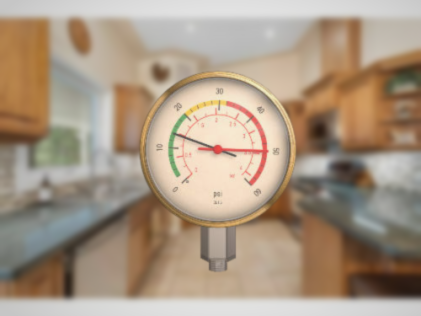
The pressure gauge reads 50 (psi)
